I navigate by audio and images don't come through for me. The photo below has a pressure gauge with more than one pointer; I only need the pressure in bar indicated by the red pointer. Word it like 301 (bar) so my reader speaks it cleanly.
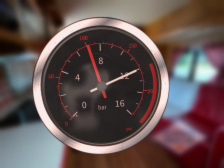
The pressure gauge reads 7 (bar)
